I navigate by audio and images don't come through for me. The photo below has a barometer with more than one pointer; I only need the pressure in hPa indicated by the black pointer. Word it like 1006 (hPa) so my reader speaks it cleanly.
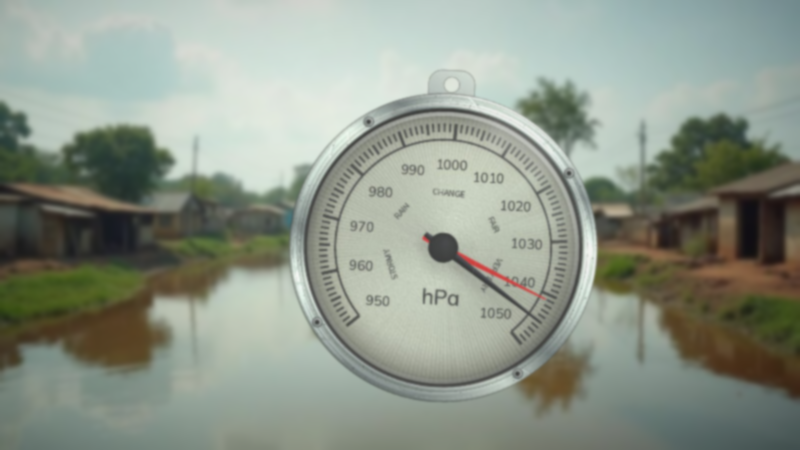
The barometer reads 1045 (hPa)
